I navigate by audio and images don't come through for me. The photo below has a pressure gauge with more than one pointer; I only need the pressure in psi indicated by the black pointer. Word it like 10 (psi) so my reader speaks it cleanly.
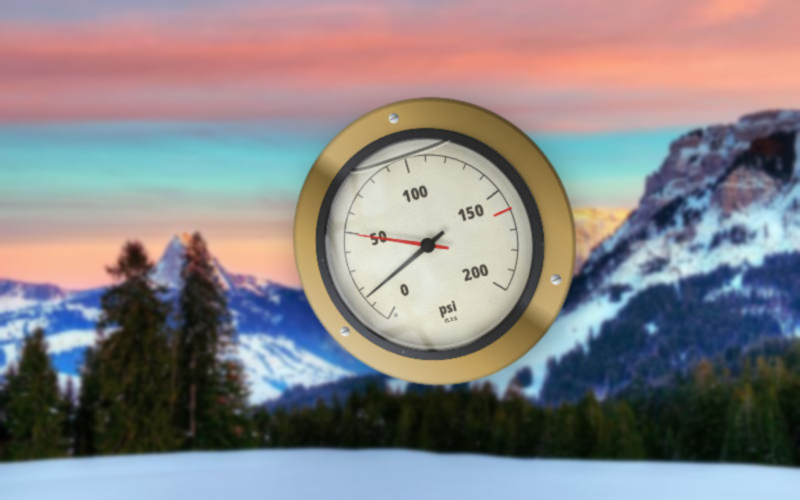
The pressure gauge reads 15 (psi)
